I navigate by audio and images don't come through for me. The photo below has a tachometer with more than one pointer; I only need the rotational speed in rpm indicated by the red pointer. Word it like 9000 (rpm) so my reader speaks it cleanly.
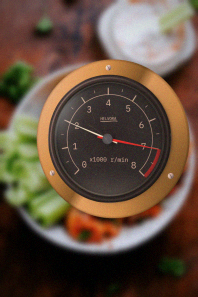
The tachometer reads 7000 (rpm)
